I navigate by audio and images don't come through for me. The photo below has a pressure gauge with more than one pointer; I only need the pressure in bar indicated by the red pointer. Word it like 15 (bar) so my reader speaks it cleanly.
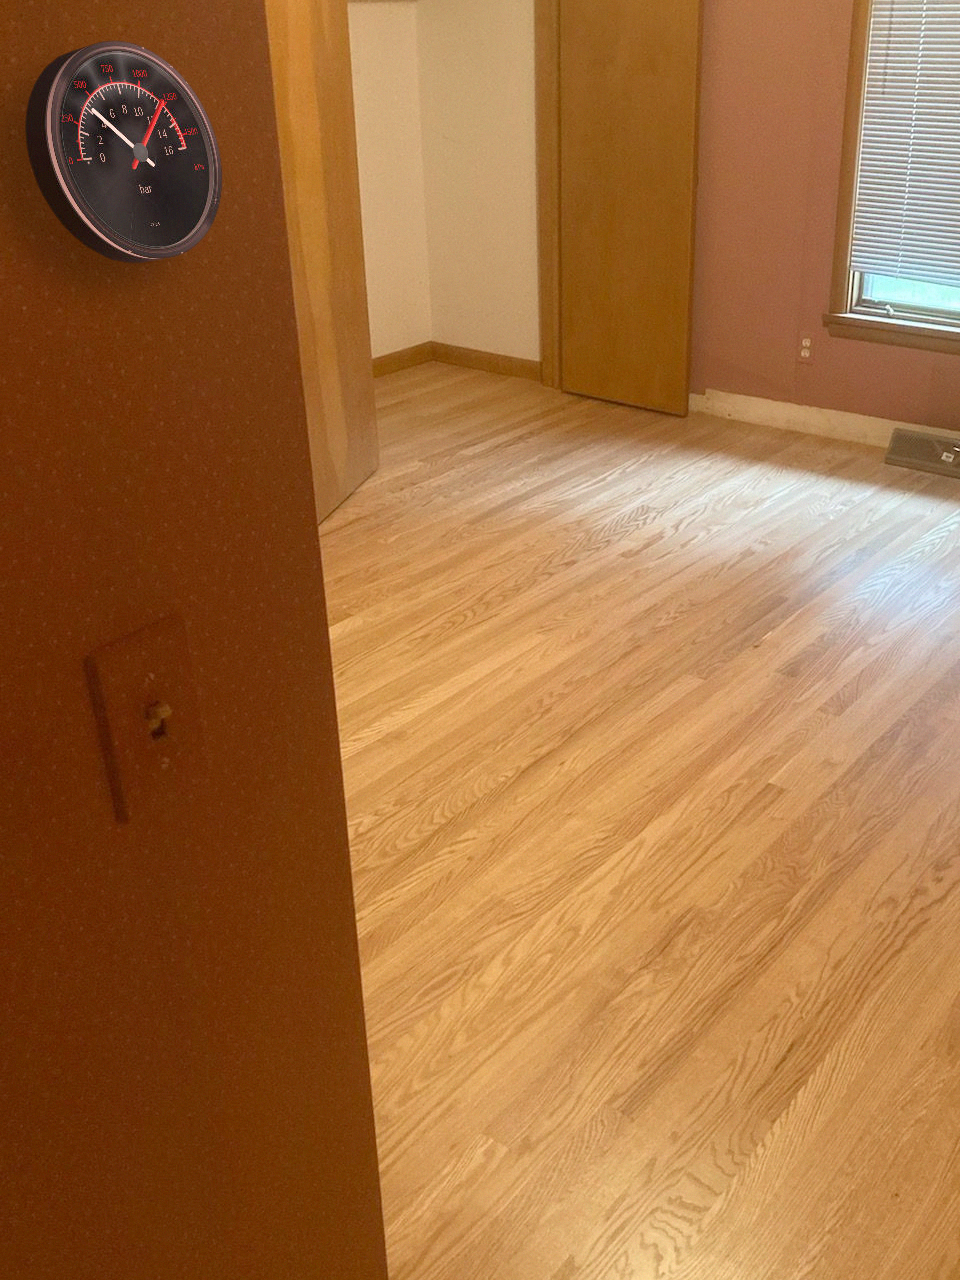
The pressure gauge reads 12 (bar)
